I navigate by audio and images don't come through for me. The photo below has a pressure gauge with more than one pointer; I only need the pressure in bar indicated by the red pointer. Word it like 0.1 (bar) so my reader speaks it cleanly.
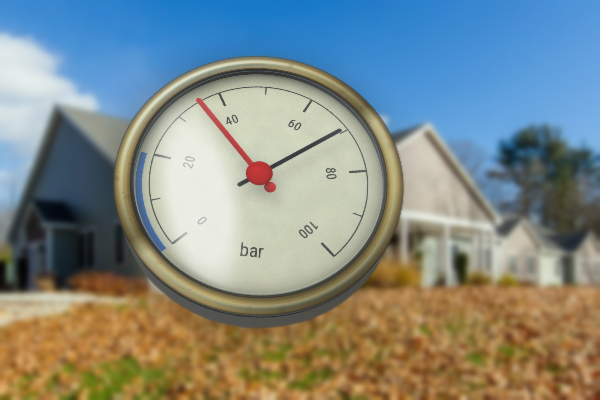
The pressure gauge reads 35 (bar)
